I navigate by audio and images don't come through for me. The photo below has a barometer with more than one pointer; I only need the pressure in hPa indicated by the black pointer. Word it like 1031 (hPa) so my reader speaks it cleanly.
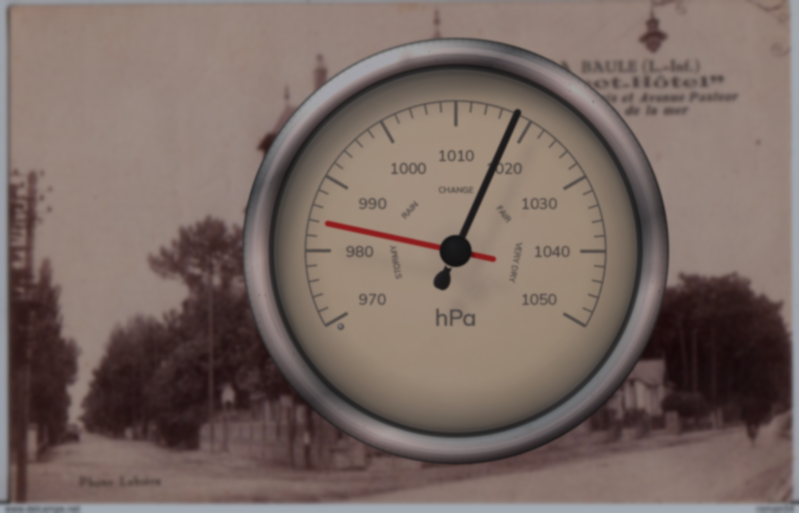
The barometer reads 1018 (hPa)
